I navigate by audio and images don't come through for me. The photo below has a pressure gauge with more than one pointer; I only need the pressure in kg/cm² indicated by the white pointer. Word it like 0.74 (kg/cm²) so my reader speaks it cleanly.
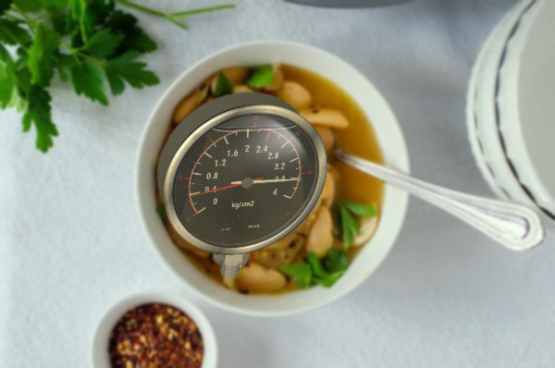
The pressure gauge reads 3.6 (kg/cm²)
